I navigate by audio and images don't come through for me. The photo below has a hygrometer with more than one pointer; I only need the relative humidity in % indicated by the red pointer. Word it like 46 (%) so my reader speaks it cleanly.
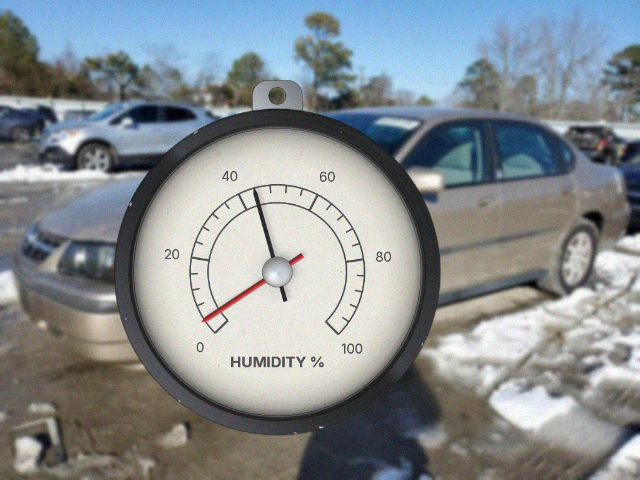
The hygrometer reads 4 (%)
